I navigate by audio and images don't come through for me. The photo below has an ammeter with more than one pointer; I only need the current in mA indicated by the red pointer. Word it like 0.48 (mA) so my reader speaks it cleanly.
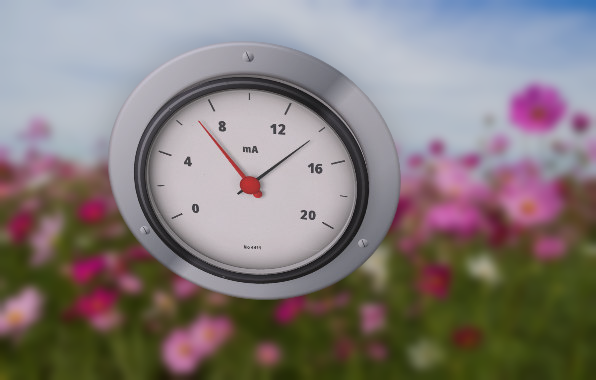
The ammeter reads 7 (mA)
